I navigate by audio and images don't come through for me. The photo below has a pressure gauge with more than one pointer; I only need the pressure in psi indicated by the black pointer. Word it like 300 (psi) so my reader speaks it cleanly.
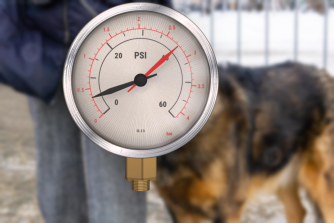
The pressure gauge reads 5 (psi)
